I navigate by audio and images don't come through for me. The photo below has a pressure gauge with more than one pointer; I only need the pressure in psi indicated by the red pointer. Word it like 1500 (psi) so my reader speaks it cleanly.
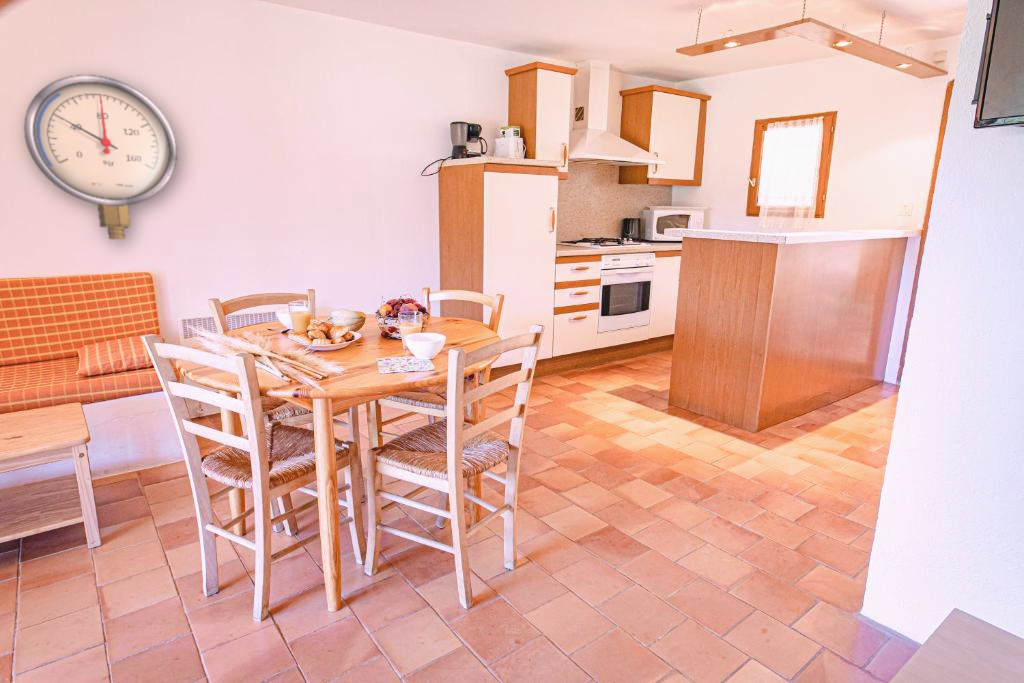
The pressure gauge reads 80 (psi)
